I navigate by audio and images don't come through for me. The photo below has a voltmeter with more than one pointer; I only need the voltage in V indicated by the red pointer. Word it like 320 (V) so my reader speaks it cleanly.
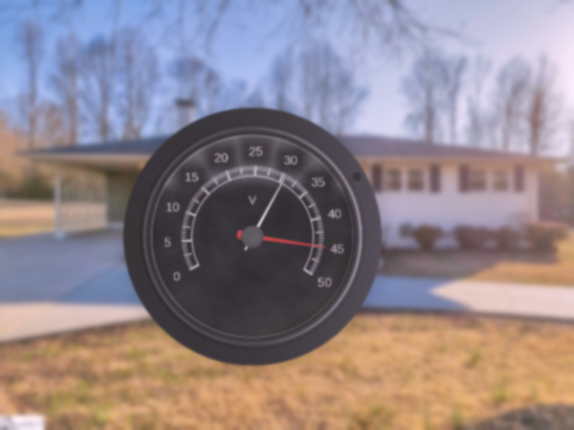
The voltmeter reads 45 (V)
